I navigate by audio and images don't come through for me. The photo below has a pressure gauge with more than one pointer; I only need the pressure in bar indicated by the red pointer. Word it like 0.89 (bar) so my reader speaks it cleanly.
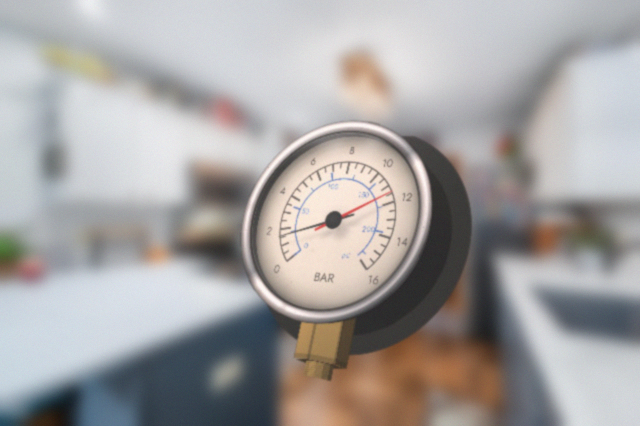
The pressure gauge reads 11.5 (bar)
